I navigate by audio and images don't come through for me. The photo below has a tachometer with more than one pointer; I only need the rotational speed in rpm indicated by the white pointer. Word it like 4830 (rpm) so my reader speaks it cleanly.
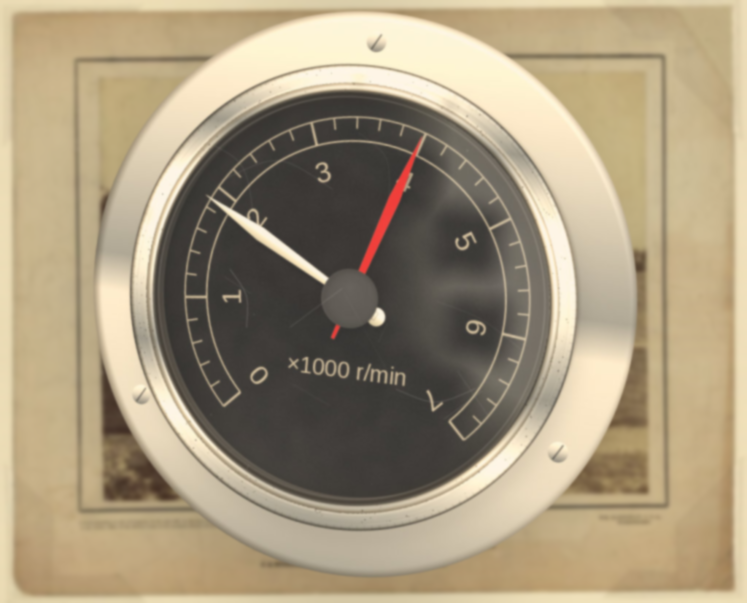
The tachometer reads 1900 (rpm)
